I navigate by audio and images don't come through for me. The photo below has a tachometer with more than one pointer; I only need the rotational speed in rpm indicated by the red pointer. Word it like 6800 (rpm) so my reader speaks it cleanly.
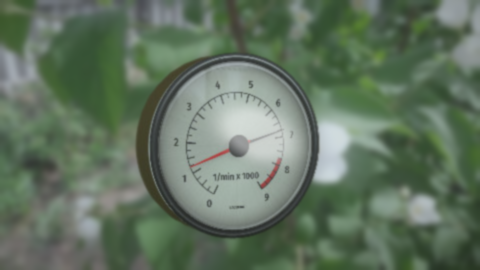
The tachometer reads 1250 (rpm)
